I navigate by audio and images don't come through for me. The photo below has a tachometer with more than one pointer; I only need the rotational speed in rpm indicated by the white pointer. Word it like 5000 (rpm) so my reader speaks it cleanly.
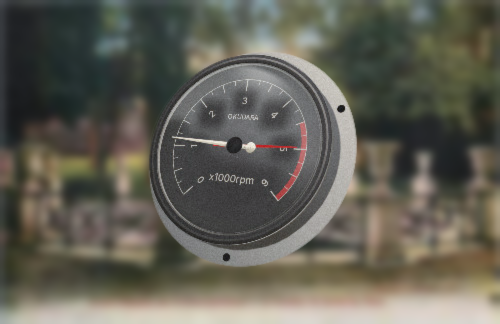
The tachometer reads 1125 (rpm)
